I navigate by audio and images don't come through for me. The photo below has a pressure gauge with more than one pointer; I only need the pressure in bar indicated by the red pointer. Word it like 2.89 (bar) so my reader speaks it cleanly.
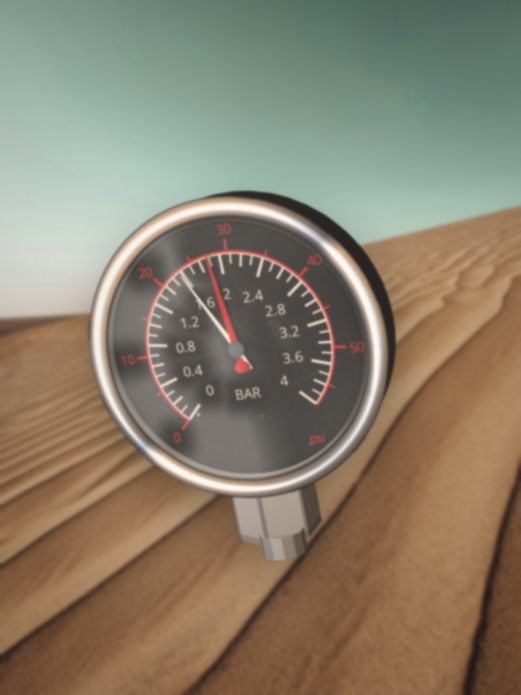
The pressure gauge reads 1.9 (bar)
